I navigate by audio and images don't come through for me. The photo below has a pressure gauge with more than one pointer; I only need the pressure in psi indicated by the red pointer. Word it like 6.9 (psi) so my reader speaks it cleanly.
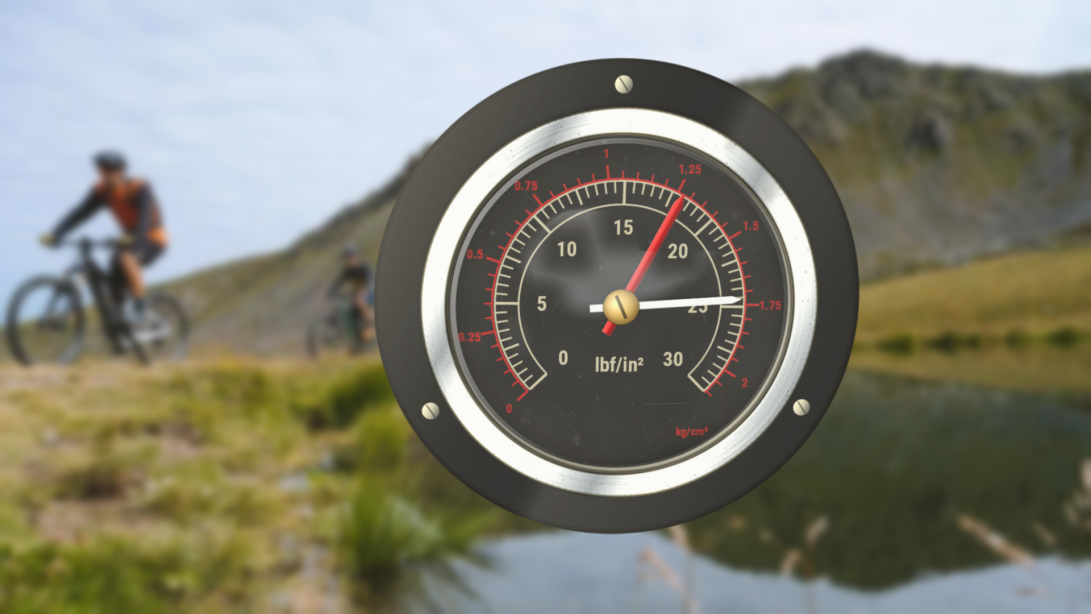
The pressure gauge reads 18 (psi)
